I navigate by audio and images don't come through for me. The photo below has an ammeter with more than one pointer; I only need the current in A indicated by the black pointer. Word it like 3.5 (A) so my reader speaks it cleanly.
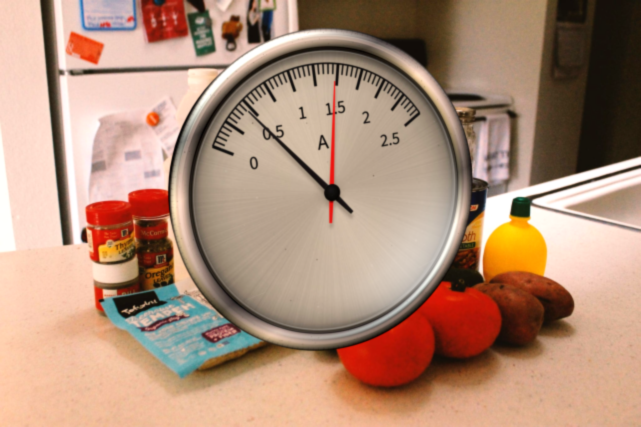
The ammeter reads 0.45 (A)
